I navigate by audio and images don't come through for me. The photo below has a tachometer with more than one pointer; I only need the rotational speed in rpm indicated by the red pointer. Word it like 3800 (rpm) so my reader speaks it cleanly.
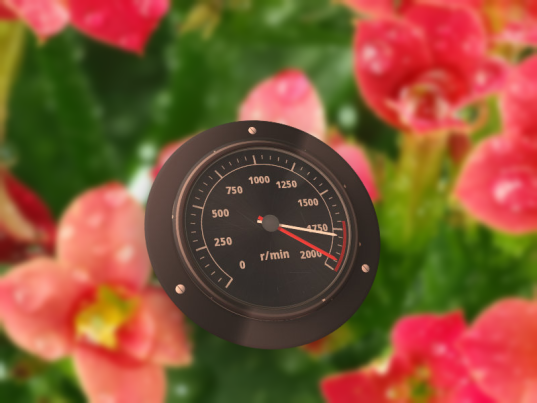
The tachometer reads 1950 (rpm)
